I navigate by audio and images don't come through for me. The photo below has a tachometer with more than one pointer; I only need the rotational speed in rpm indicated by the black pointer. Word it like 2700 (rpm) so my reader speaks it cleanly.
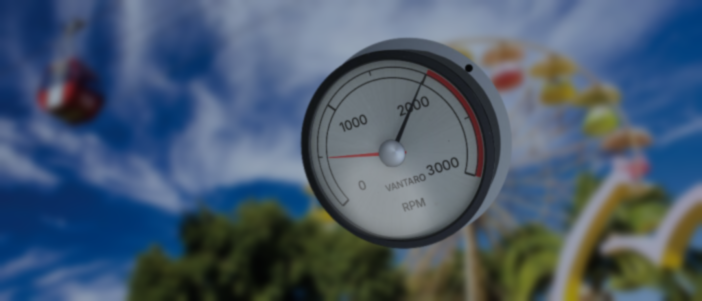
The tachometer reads 2000 (rpm)
